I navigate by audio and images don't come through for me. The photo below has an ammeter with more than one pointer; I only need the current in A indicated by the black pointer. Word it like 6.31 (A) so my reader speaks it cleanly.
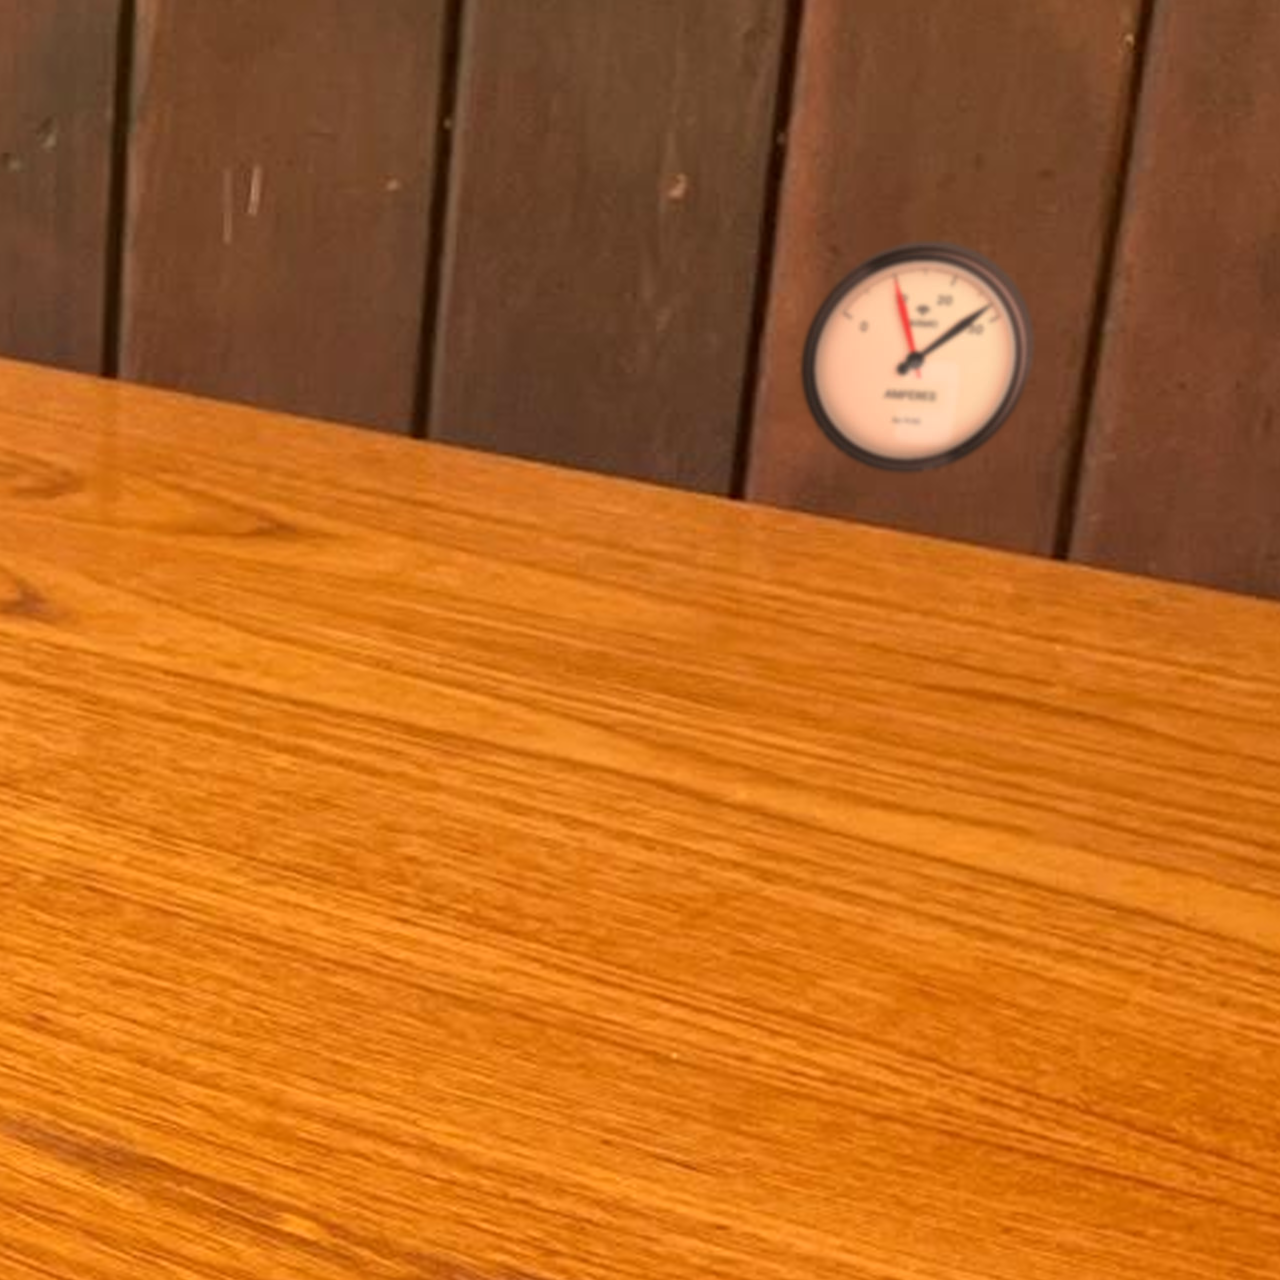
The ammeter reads 27.5 (A)
